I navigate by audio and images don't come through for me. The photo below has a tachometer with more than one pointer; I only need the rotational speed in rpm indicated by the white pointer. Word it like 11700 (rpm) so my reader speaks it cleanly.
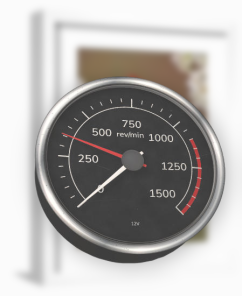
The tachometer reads 0 (rpm)
